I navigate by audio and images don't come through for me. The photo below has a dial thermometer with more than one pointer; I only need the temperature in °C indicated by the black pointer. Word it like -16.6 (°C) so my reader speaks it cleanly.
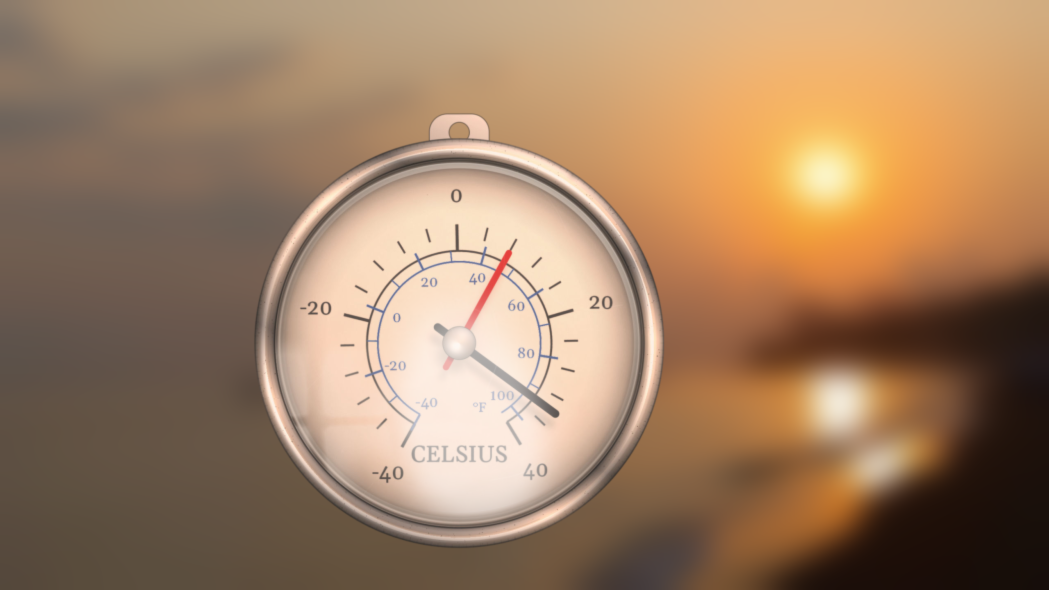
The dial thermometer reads 34 (°C)
